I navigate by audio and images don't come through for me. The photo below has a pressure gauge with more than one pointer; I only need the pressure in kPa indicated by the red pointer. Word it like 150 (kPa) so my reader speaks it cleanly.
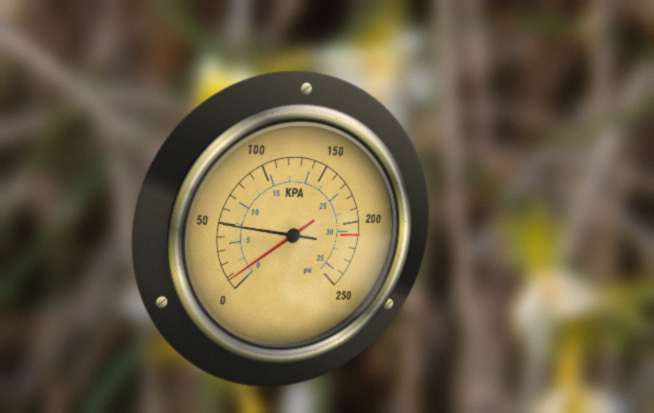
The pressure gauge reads 10 (kPa)
